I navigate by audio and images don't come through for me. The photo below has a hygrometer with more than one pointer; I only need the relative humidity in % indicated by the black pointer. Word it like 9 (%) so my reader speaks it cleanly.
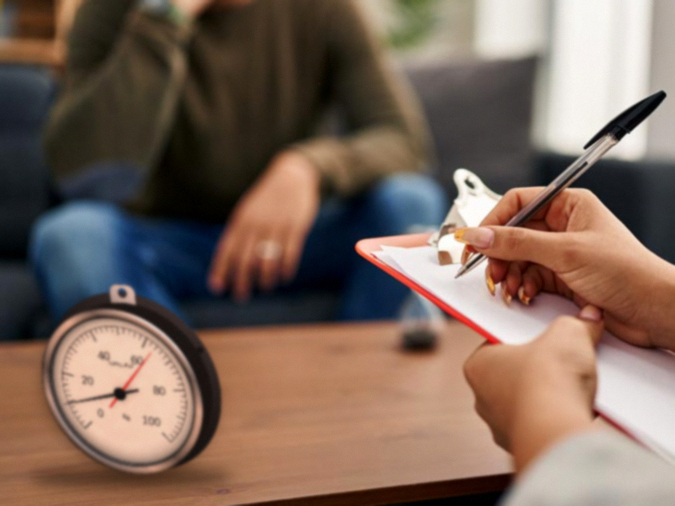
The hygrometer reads 10 (%)
